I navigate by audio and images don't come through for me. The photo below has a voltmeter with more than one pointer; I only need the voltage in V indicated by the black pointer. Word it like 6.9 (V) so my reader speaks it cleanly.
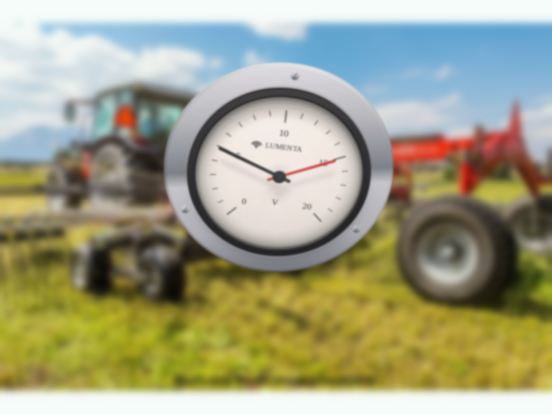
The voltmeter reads 5 (V)
